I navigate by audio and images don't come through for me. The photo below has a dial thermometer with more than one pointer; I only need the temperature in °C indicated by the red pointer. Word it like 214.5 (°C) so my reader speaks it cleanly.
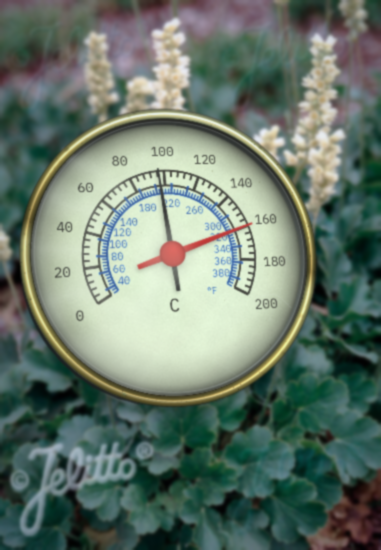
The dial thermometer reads 160 (°C)
